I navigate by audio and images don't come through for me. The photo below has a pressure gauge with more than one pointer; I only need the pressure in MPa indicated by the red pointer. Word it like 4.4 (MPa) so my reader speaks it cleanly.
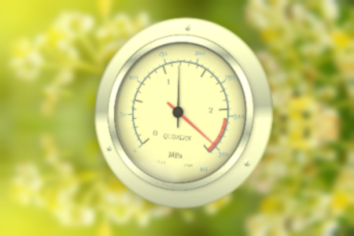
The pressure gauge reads 2.4 (MPa)
